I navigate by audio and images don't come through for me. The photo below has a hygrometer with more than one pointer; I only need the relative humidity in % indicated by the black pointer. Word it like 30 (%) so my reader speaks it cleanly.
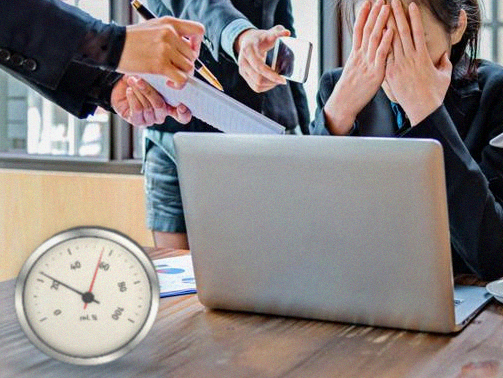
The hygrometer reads 24 (%)
